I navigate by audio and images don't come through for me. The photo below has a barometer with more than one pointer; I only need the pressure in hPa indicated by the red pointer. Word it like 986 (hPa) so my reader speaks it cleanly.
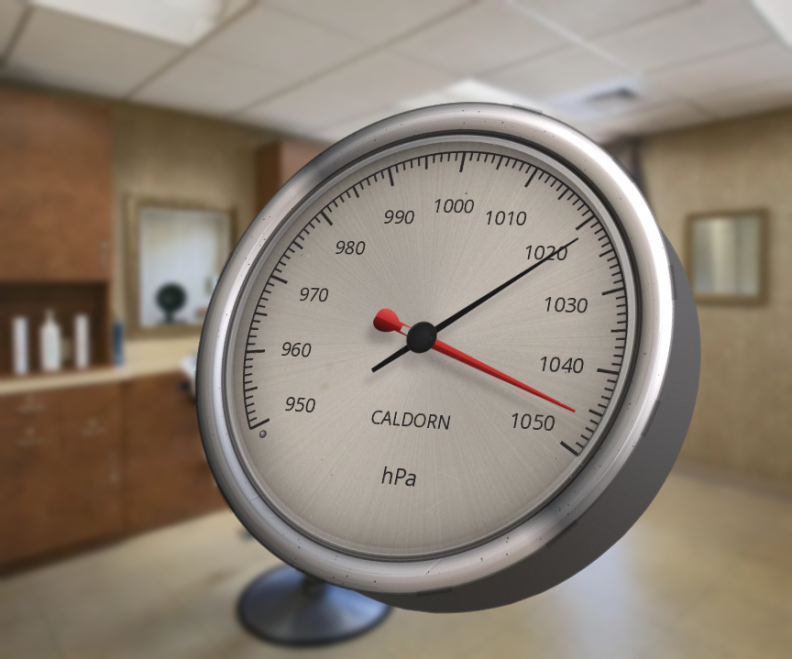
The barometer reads 1046 (hPa)
